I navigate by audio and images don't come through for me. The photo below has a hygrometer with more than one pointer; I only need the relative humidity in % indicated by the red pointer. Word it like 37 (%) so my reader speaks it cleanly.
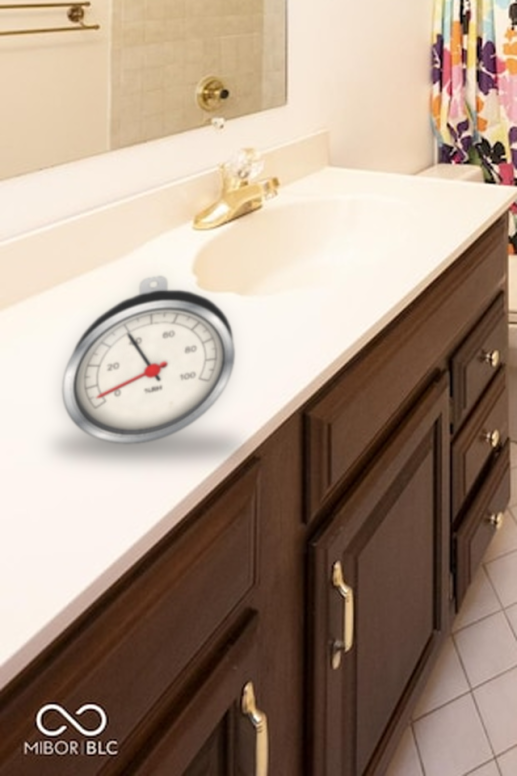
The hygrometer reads 5 (%)
